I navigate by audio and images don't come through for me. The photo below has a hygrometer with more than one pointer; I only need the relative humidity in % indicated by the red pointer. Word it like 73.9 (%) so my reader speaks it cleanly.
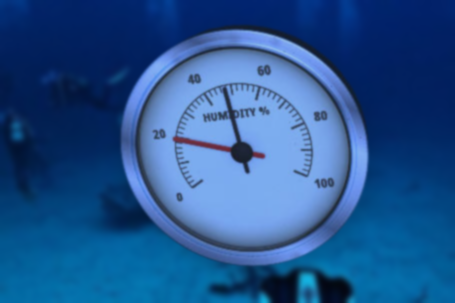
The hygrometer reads 20 (%)
